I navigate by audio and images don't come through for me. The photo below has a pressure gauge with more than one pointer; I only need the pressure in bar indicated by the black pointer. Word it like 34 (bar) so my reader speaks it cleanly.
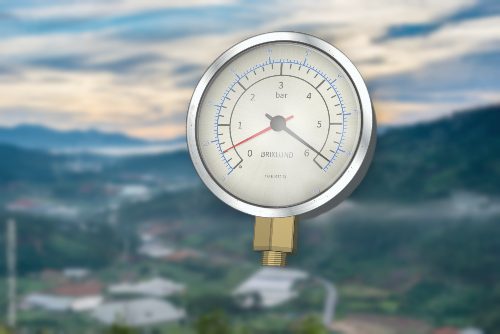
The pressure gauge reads 5.8 (bar)
